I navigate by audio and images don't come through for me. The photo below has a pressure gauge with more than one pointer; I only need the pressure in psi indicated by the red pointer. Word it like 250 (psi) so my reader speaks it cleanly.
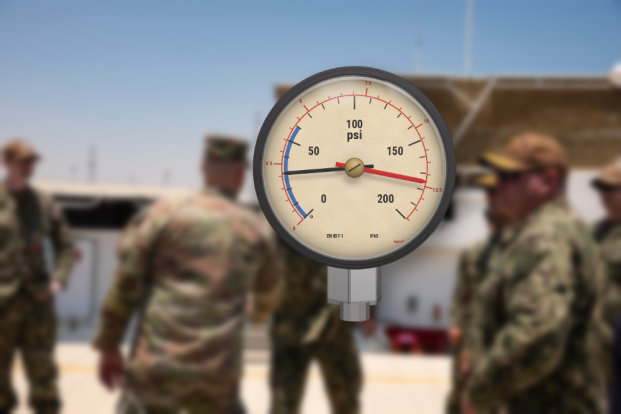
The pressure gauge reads 175 (psi)
